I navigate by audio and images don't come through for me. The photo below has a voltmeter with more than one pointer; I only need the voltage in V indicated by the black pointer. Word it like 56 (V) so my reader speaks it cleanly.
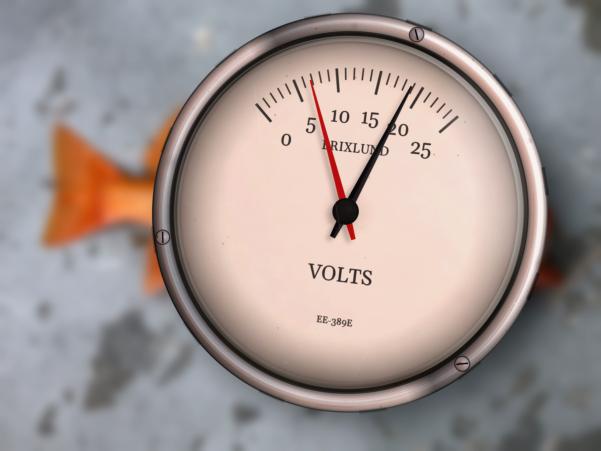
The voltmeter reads 19 (V)
